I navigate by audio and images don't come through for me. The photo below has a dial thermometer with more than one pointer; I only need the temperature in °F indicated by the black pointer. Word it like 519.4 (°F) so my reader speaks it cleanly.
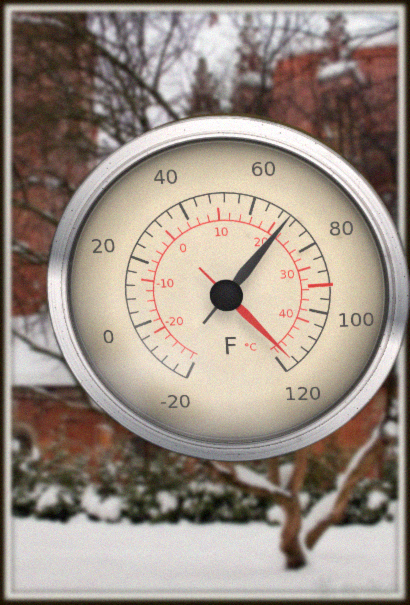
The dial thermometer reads 70 (°F)
